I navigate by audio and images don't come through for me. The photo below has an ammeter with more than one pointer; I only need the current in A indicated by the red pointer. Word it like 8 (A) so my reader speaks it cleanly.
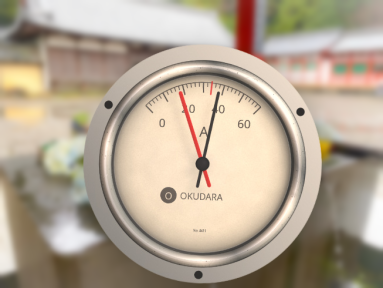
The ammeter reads 18 (A)
